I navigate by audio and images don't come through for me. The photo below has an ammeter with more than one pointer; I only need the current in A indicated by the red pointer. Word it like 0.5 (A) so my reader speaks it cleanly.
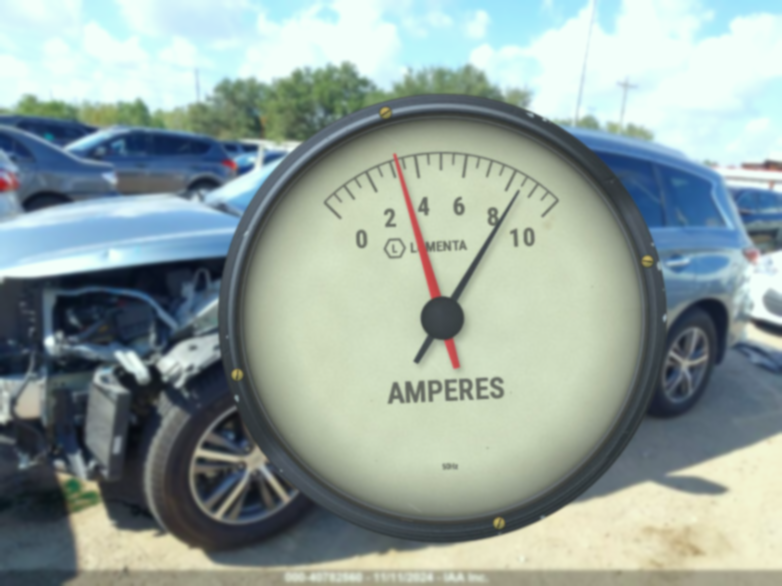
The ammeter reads 3.25 (A)
